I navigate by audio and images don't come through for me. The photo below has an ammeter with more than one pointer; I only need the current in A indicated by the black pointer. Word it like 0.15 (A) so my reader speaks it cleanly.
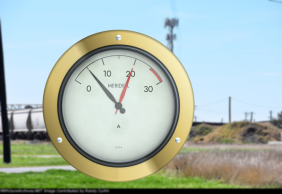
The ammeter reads 5 (A)
